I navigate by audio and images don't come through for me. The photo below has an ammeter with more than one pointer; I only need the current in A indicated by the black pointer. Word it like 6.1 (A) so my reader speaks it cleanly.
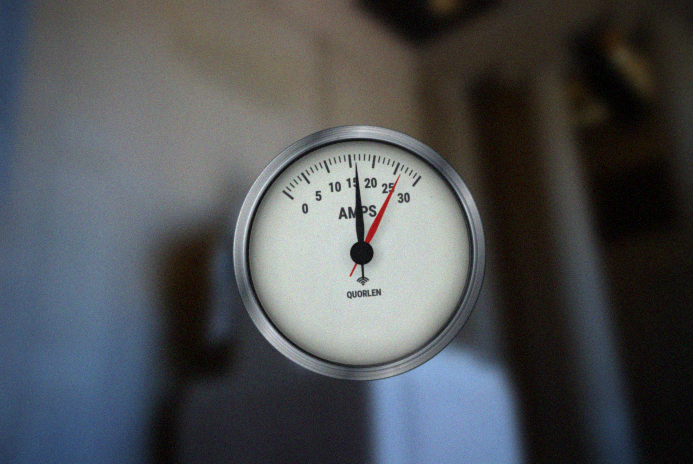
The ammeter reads 16 (A)
